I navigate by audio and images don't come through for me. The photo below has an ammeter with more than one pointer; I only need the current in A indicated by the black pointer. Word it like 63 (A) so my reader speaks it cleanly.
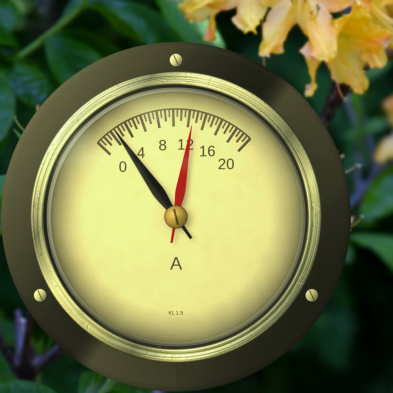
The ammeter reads 2.5 (A)
